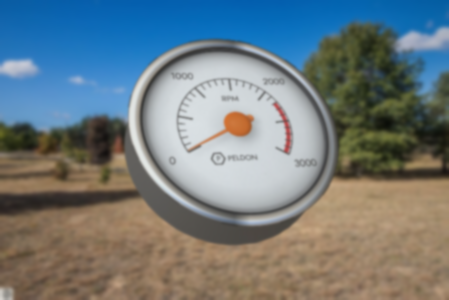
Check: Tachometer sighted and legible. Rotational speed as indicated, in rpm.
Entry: 0 rpm
